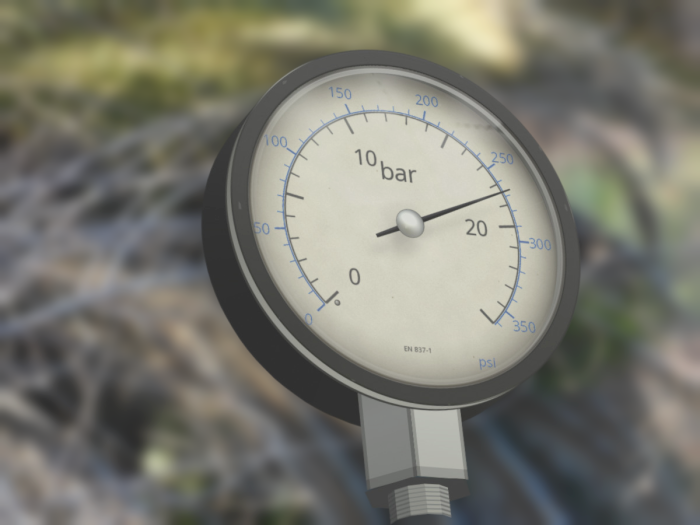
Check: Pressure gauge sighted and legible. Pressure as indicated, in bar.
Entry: 18.5 bar
